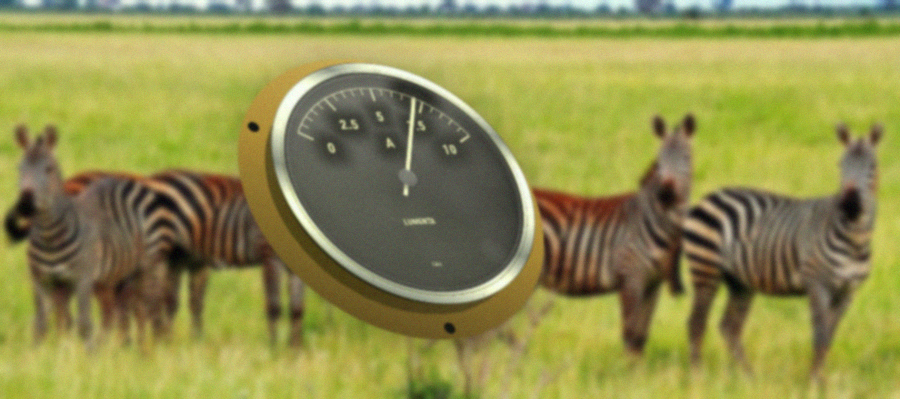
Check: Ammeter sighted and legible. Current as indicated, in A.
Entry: 7 A
